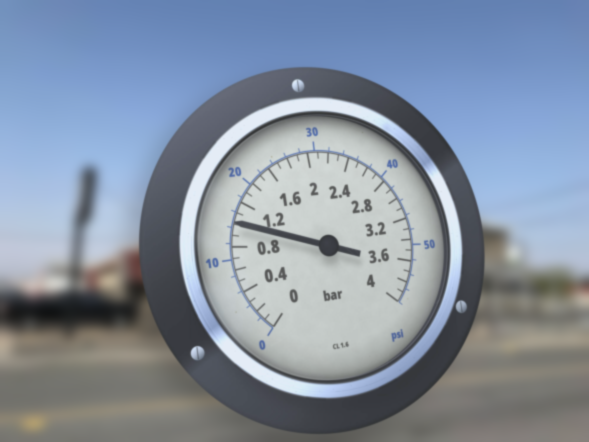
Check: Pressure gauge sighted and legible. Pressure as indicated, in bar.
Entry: 1 bar
